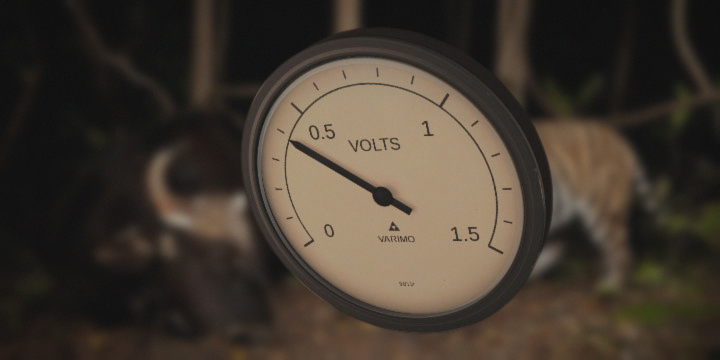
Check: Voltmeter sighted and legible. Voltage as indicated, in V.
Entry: 0.4 V
